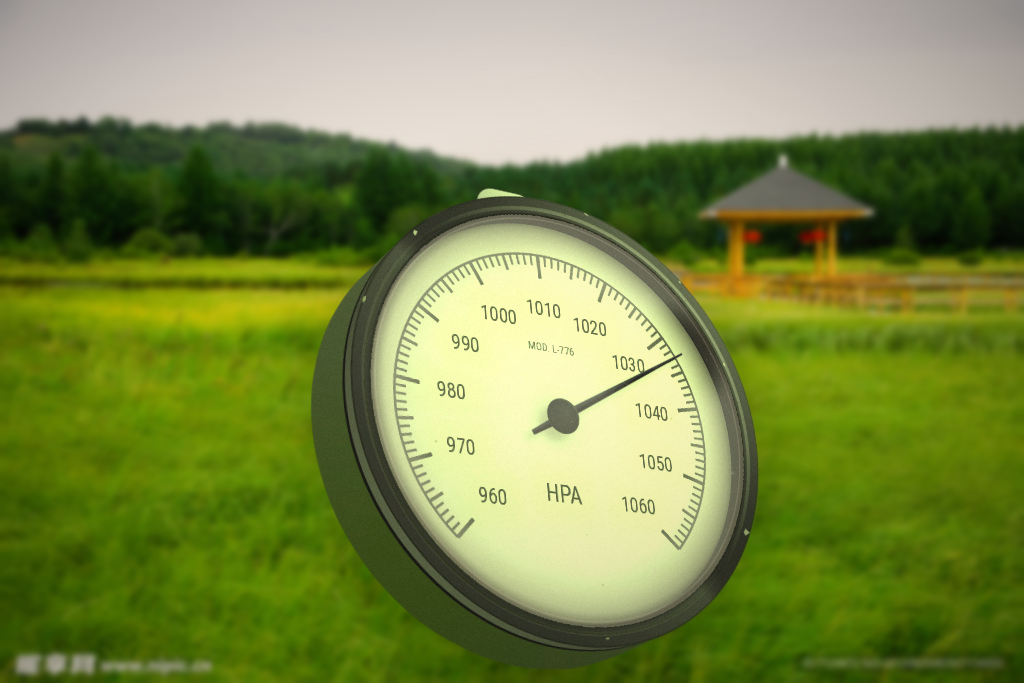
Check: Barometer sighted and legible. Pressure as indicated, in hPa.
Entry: 1033 hPa
